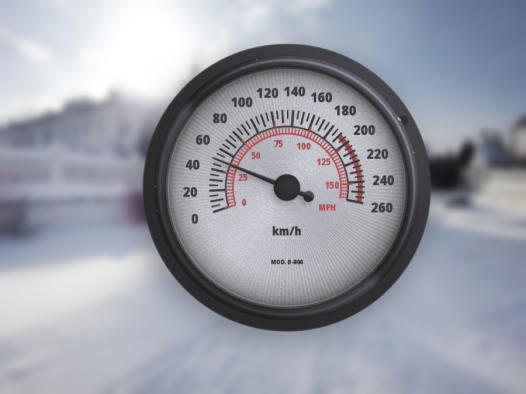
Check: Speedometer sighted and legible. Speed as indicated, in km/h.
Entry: 50 km/h
